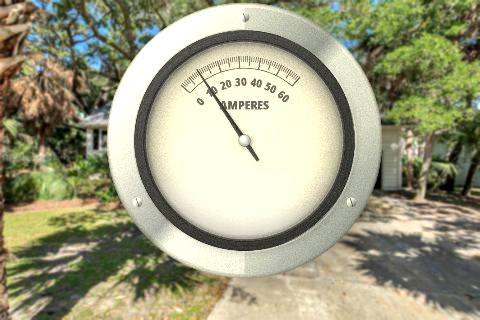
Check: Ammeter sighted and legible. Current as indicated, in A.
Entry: 10 A
